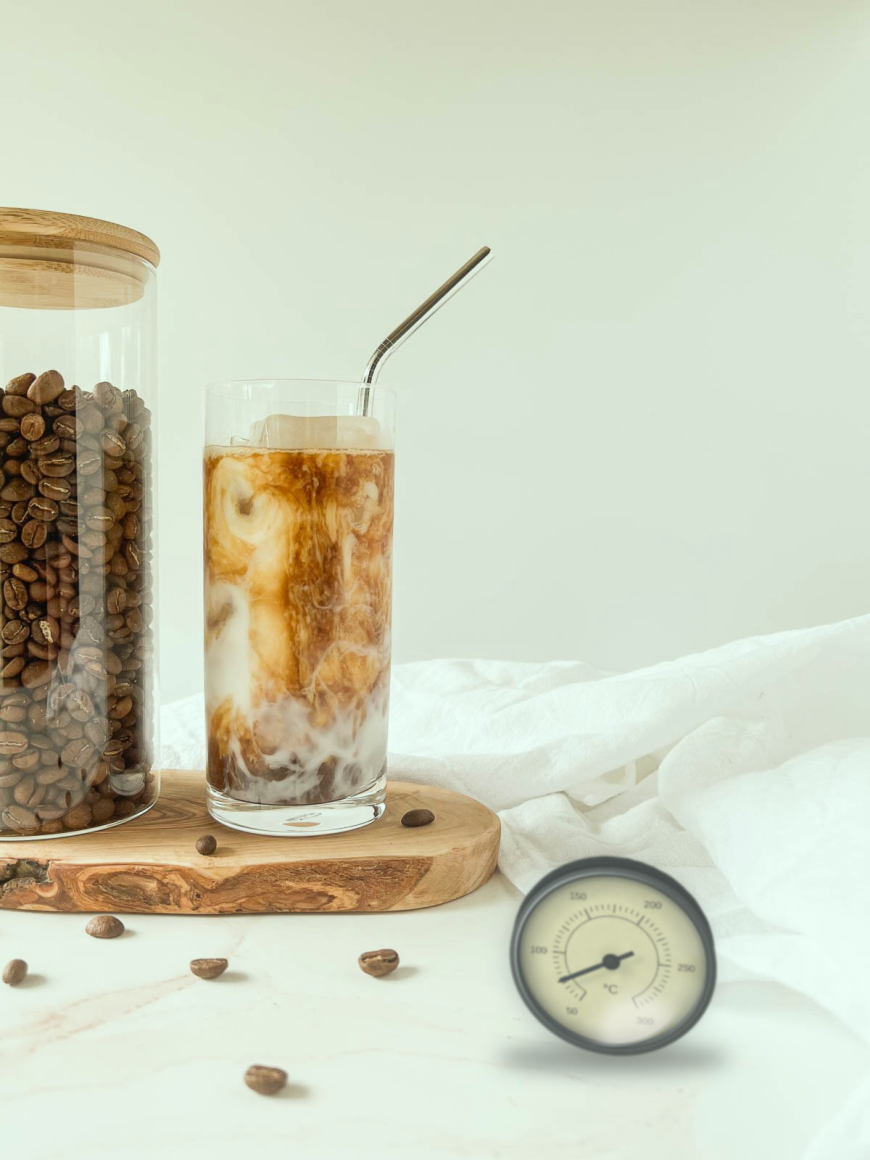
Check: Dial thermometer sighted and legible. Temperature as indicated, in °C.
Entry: 75 °C
